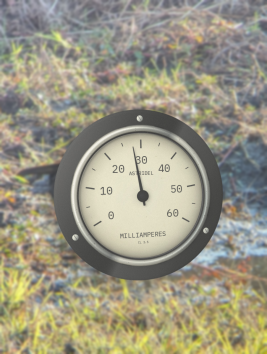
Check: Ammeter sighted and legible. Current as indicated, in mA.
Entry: 27.5 mA
